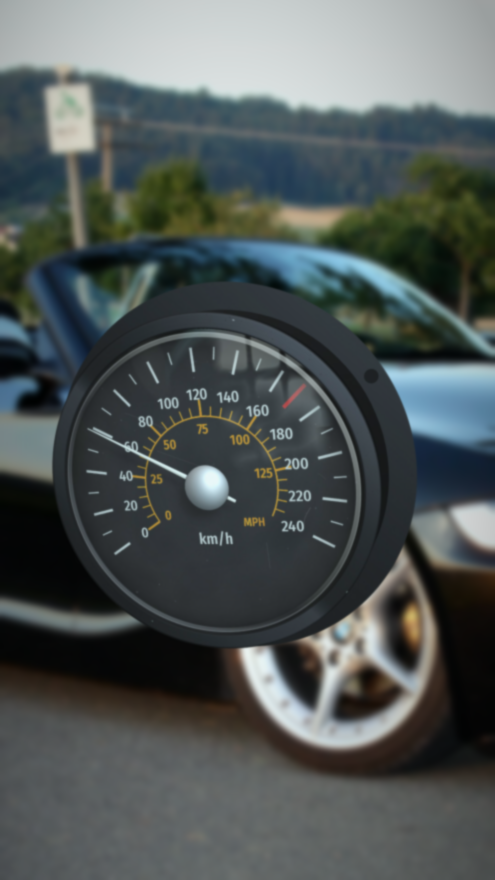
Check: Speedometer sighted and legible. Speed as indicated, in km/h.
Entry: 60 km/h
